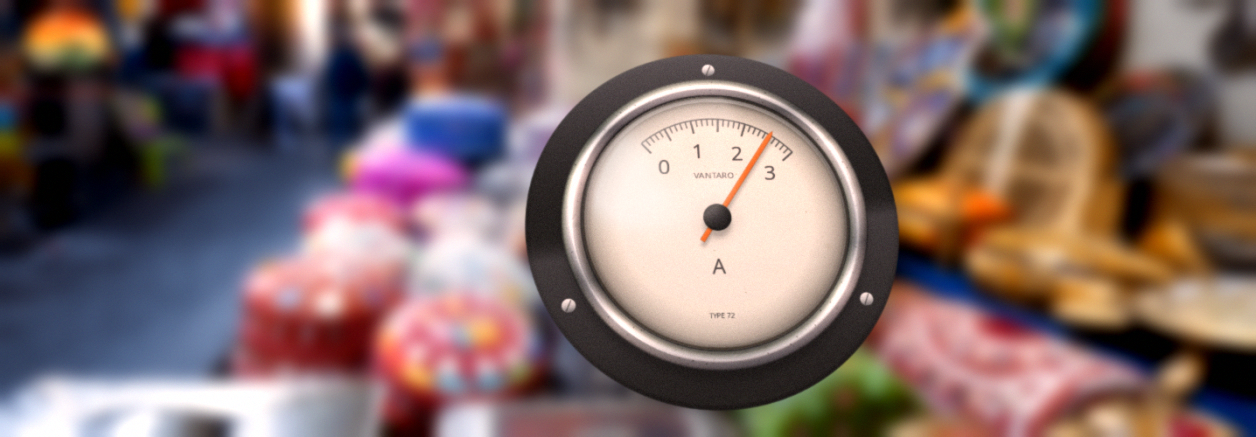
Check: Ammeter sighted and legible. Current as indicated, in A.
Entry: 2.5 A
